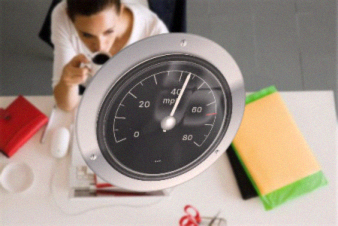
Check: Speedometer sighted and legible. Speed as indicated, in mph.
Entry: 42.5 mph
